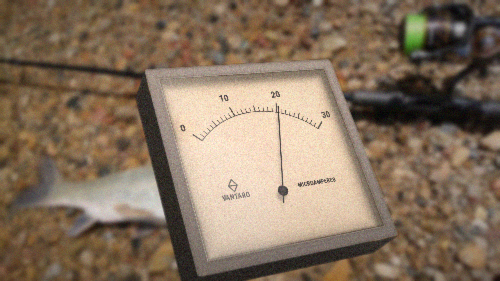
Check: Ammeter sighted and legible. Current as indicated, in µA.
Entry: 20 µA
